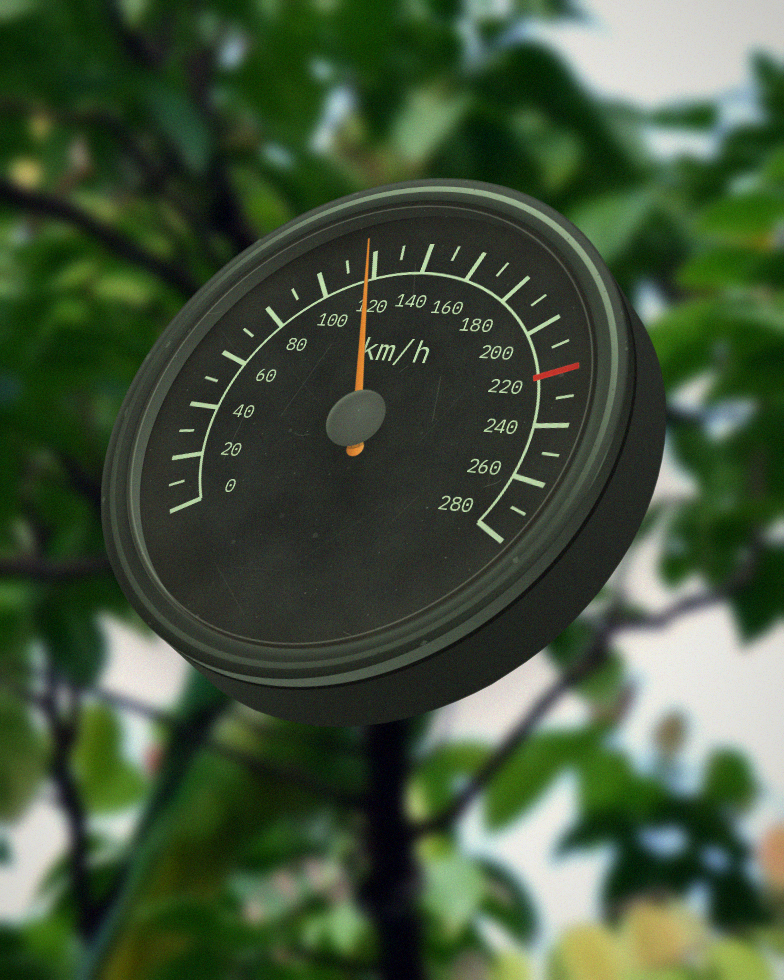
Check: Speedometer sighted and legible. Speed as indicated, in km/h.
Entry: 120 km/h
